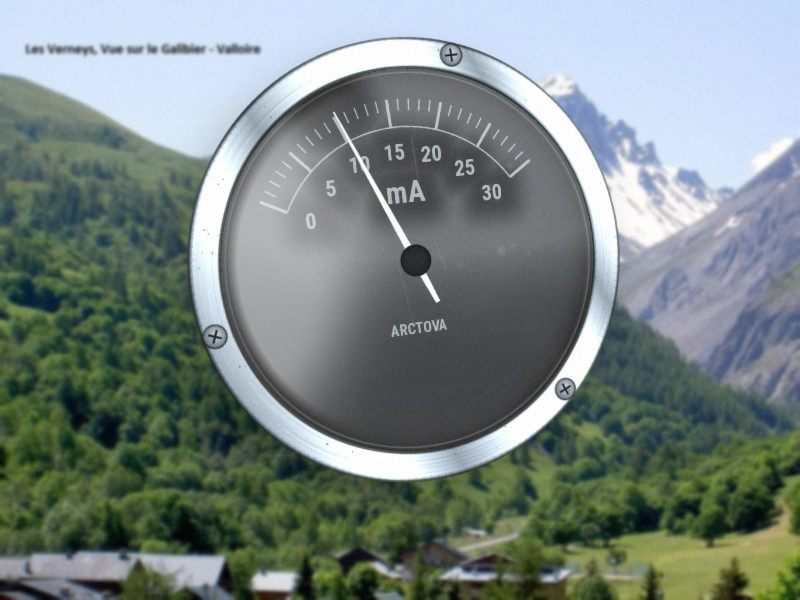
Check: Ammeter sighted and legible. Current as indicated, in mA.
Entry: 10 mA
